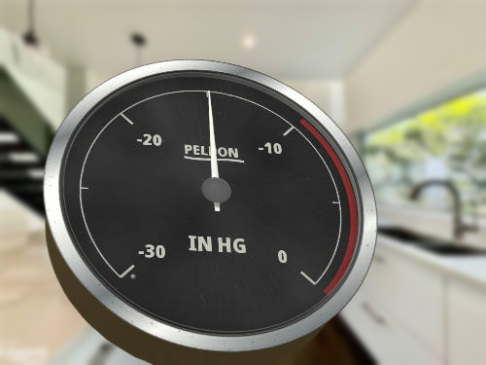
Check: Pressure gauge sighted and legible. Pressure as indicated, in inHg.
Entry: -15 inHg
